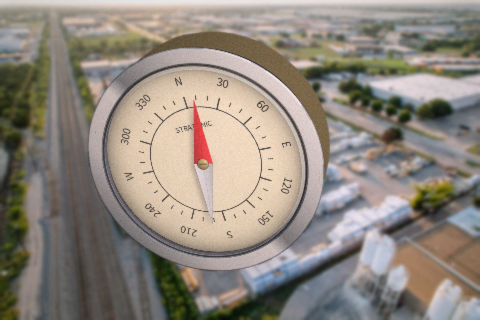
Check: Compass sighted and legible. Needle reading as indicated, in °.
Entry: 10 °
